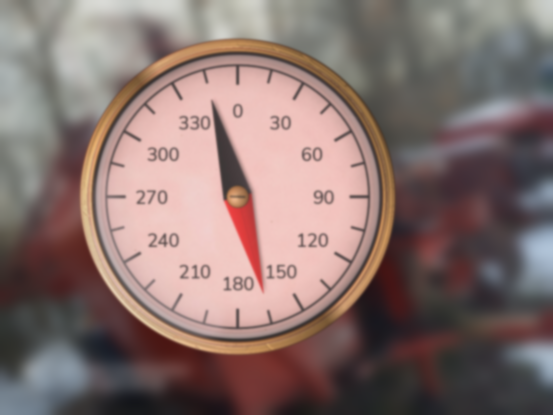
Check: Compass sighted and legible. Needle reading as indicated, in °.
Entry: 165 °
